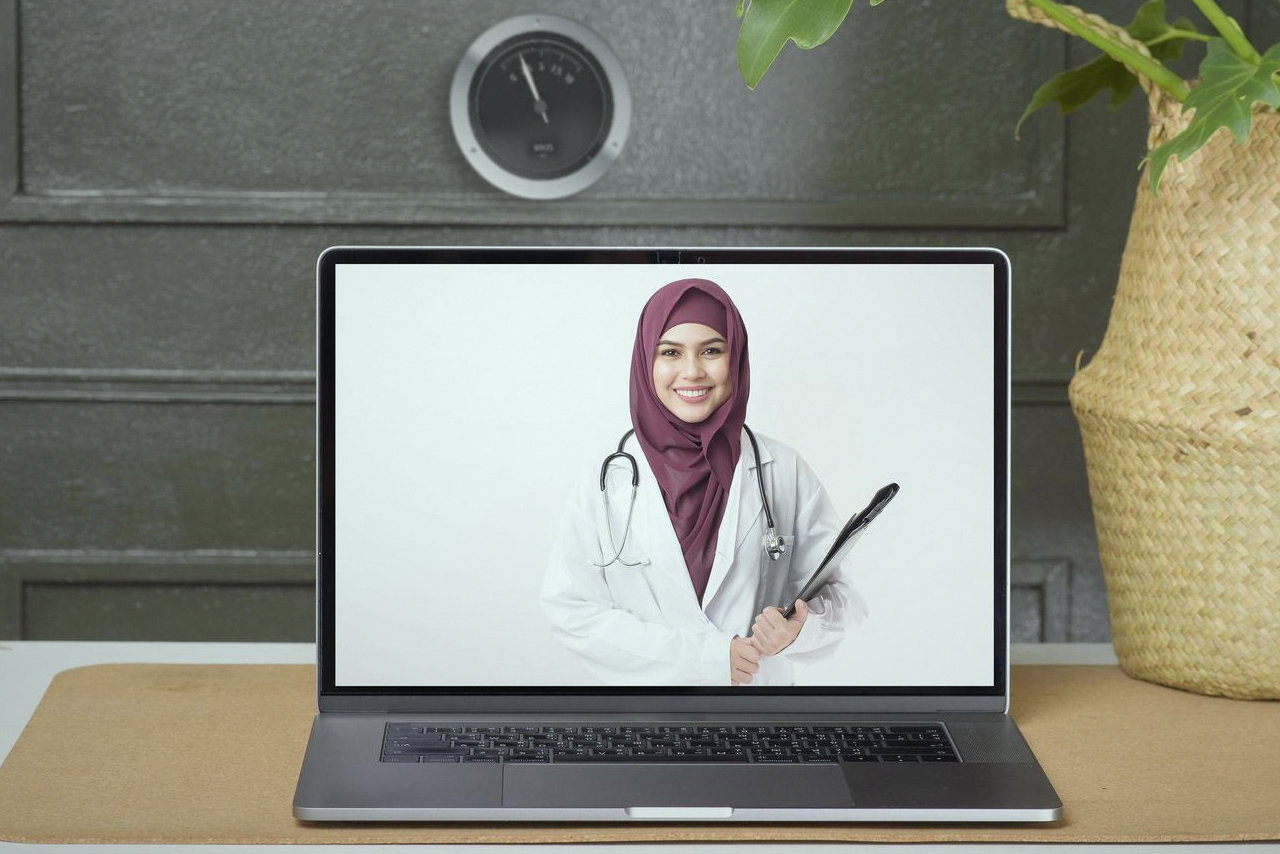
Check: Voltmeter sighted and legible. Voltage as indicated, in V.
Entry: 2.5 V
